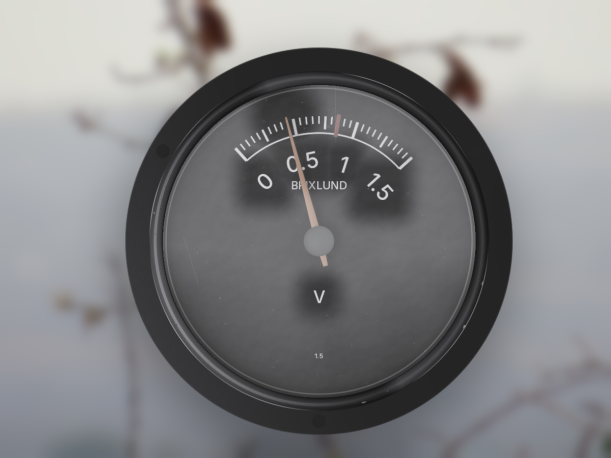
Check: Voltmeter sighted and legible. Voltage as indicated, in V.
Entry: 0.45 V
